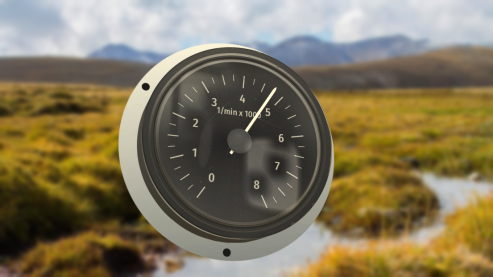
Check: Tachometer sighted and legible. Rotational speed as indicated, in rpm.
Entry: 4750 rpm
